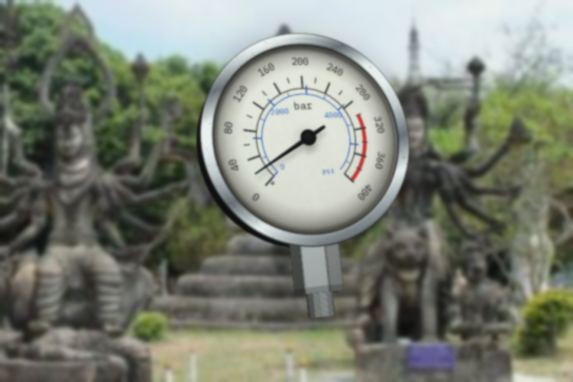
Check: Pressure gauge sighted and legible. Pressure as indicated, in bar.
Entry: 20 bar
